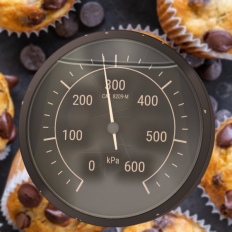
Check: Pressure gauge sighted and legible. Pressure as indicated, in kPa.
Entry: 280 kPa
